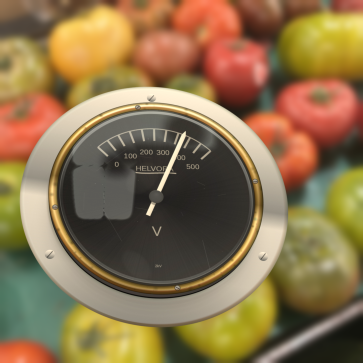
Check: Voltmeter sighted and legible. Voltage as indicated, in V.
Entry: 375 V
